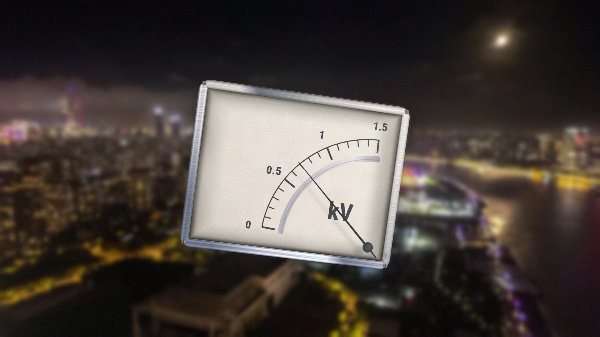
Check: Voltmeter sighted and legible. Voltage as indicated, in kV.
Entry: 0.7 kV
